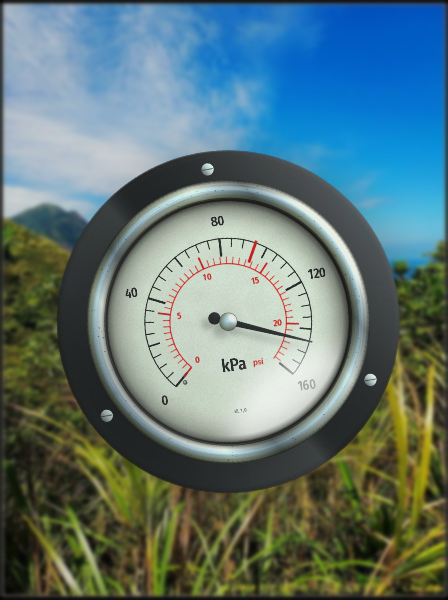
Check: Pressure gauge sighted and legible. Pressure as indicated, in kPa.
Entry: 145 kPa
